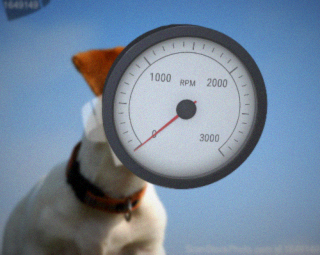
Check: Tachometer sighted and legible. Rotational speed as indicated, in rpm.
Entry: 0 rpm
